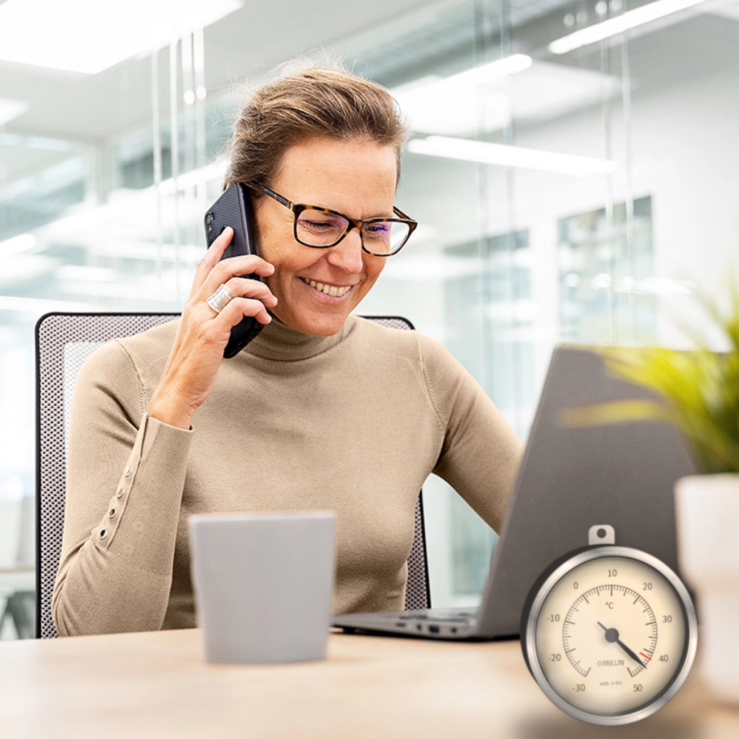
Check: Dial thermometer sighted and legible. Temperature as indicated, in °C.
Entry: 45 °C
